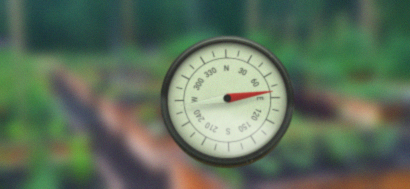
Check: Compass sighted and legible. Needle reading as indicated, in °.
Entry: 82.5 °
